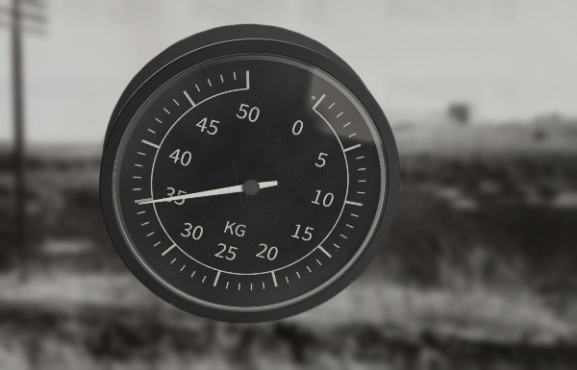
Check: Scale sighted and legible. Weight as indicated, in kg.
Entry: 35 kg
